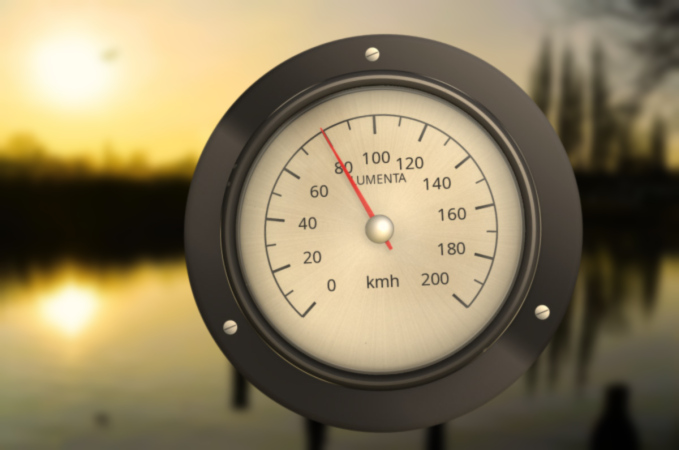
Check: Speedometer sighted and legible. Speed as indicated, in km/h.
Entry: 80 km/h
